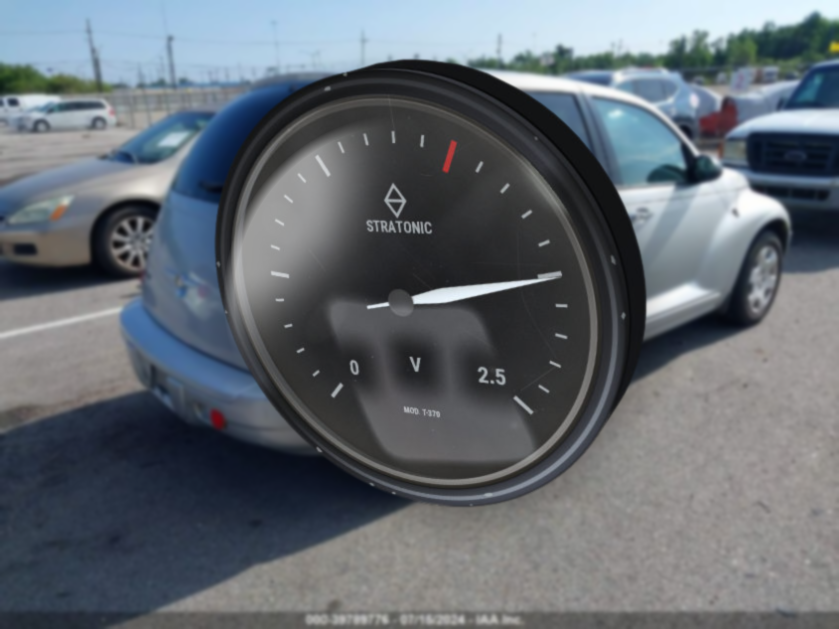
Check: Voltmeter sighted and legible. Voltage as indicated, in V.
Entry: 2 V
